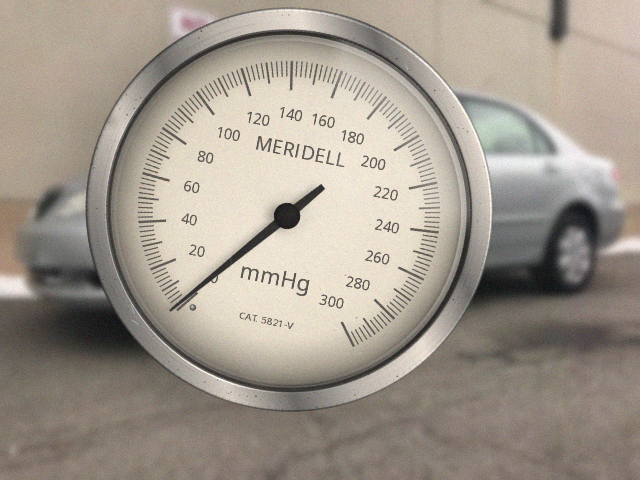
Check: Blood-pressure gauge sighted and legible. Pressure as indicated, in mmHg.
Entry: 2 mmHg
